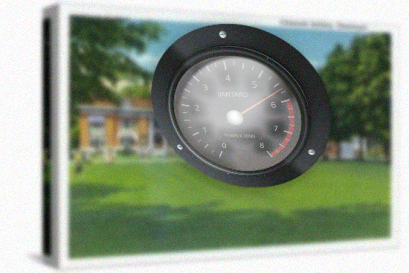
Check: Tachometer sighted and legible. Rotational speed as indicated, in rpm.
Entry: 5625 rpm
